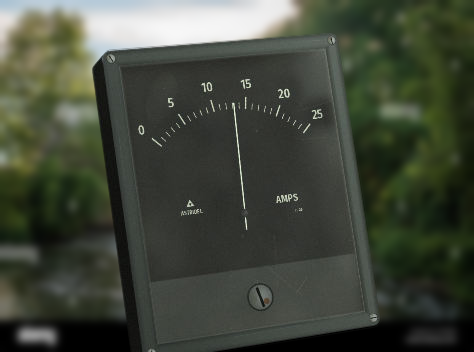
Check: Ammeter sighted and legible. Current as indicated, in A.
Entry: 13 A
